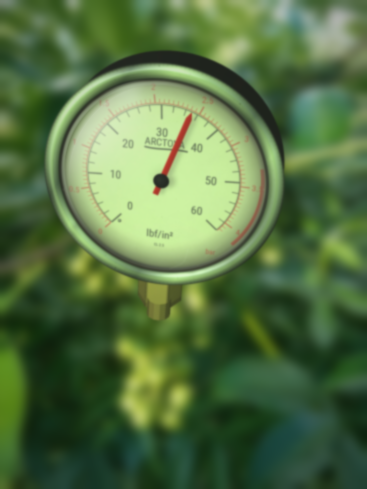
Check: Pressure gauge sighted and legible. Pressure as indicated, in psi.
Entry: 35 psi
